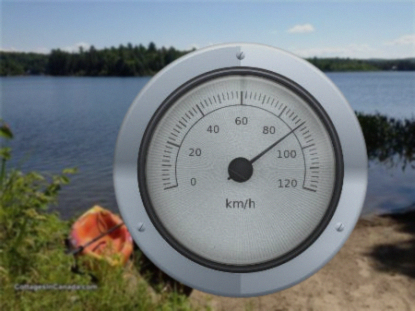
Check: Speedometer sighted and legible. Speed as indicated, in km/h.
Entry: 90 km/h
